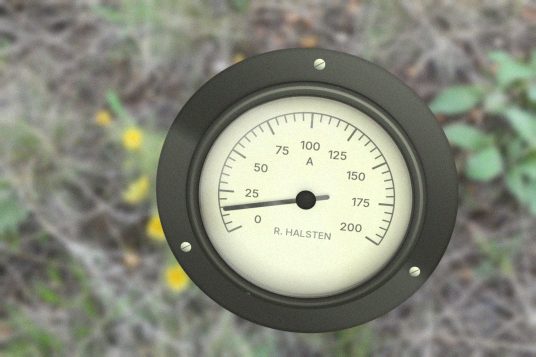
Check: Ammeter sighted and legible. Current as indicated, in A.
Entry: 15 A
